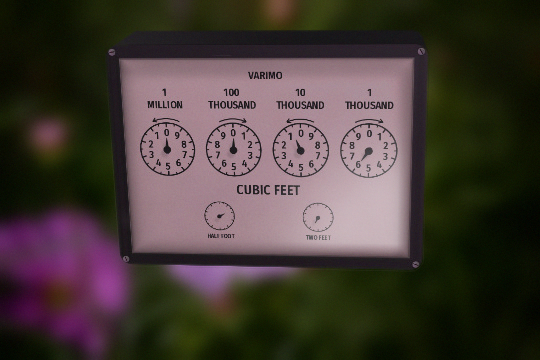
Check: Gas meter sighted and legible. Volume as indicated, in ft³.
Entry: 600 ft³
